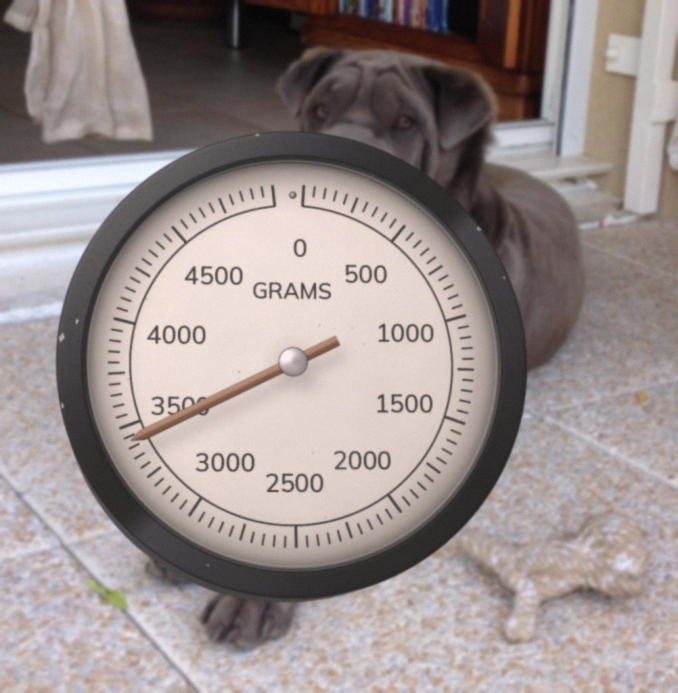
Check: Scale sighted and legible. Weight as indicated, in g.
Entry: 3425 g
